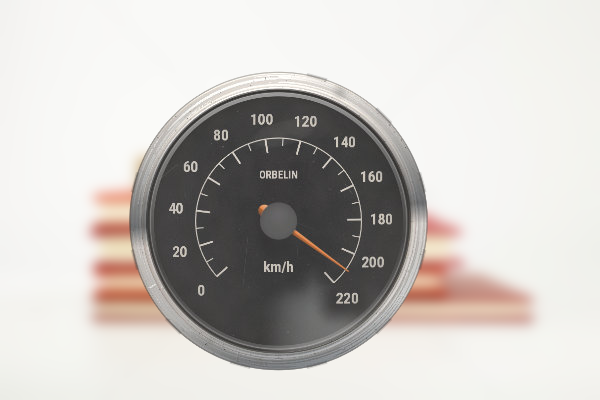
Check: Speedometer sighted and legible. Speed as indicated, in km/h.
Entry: 210 km/h
